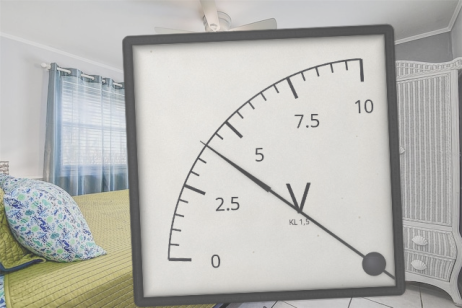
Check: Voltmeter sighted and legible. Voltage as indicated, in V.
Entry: 4 V
